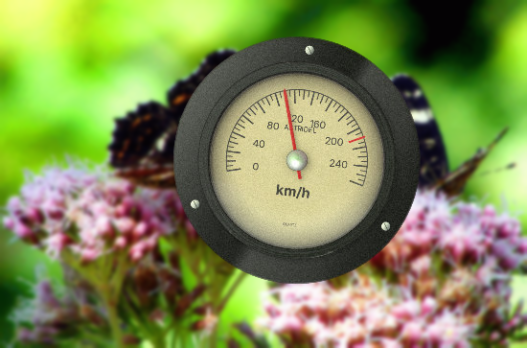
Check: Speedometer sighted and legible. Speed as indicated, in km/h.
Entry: 110 km/h
